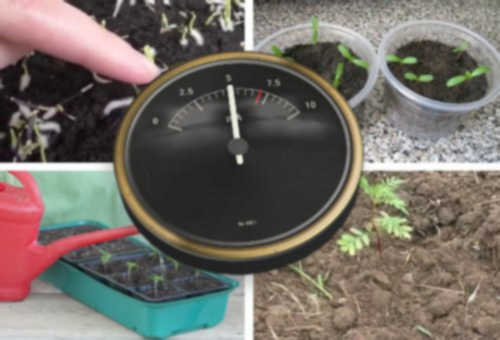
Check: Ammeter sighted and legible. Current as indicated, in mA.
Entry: 5 mA
